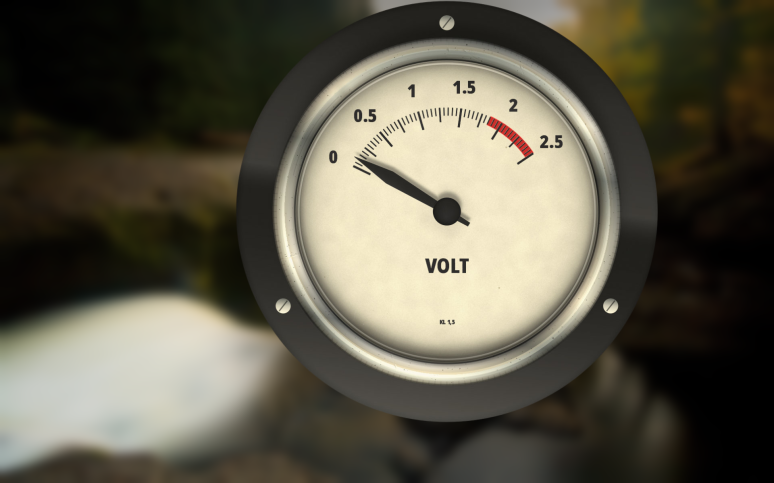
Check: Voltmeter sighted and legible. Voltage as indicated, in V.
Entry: 0.1 V
